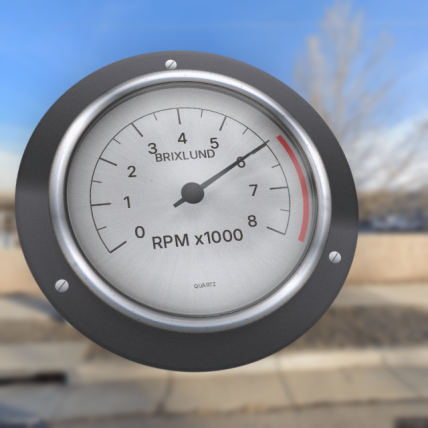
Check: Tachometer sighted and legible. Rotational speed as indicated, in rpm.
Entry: 6000 rpm
